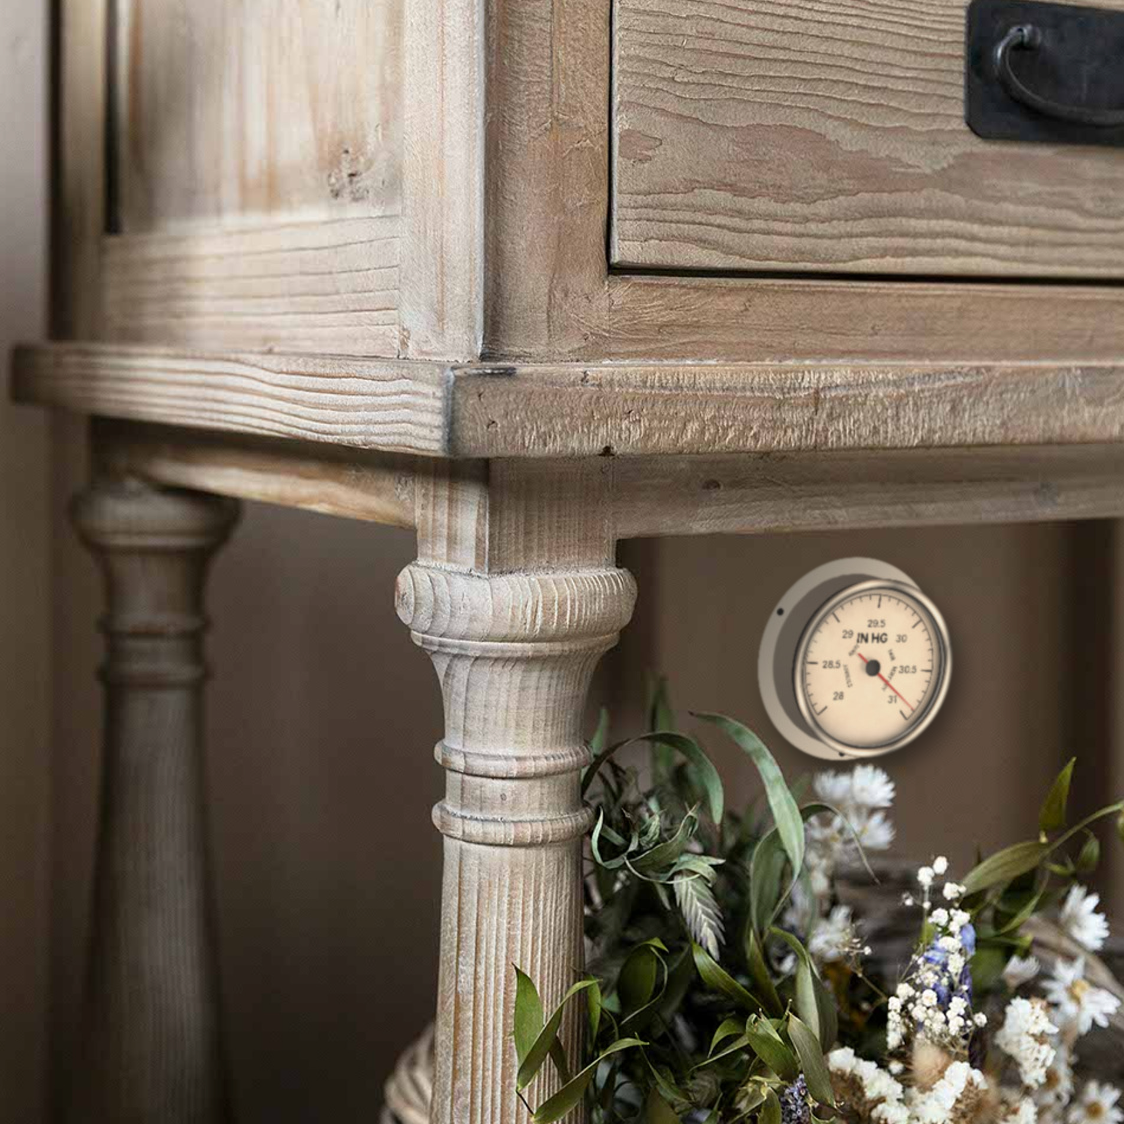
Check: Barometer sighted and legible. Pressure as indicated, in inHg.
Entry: 30.9 inHg
